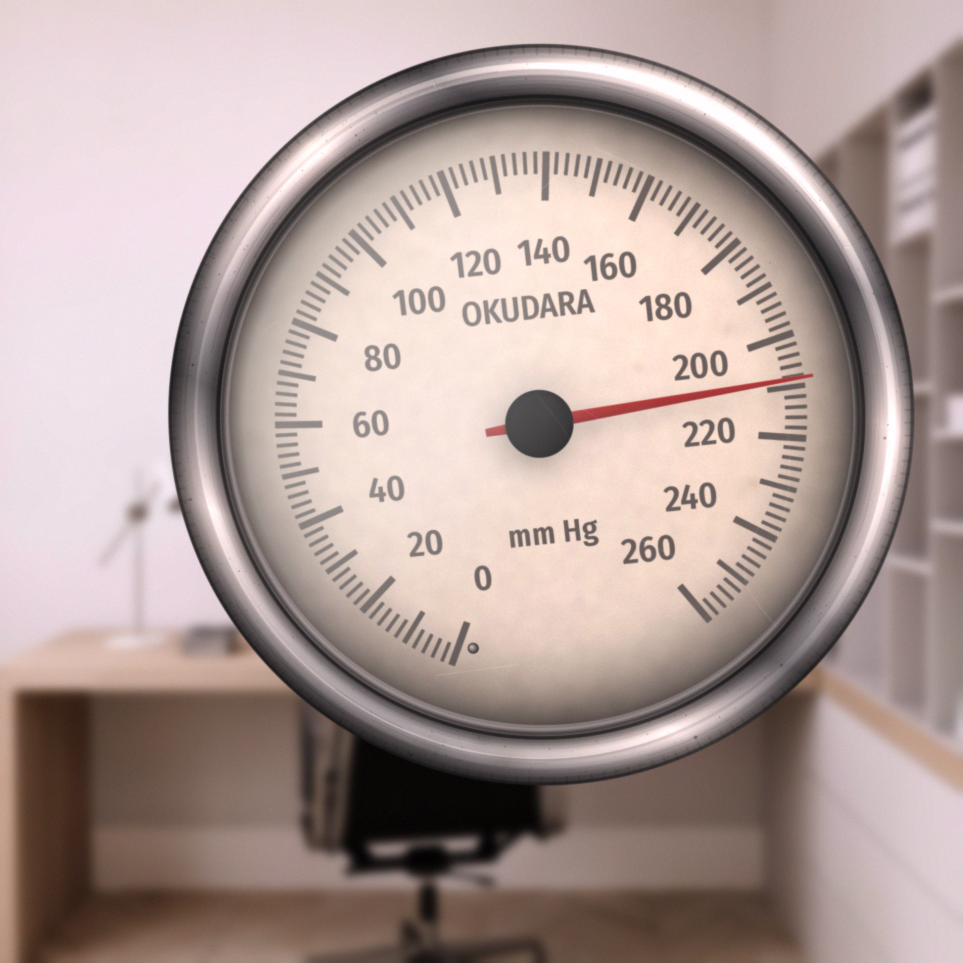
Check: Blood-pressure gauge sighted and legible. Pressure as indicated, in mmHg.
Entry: 208 mmHg
